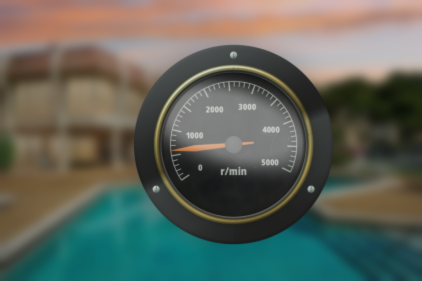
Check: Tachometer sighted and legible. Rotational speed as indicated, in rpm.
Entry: 600 rpm
